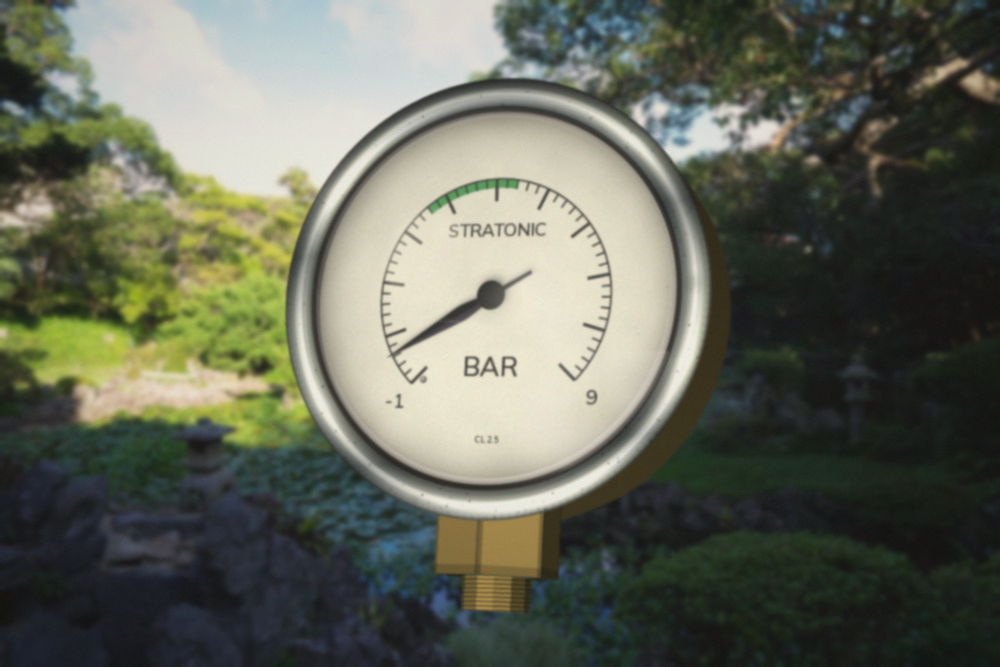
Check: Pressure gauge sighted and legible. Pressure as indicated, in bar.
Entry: -0.4 bar
